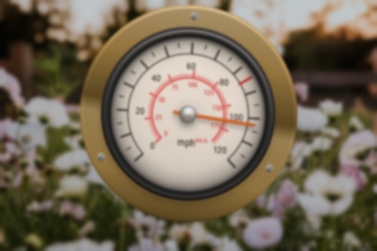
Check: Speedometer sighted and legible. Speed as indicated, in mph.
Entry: 102.5 mph
